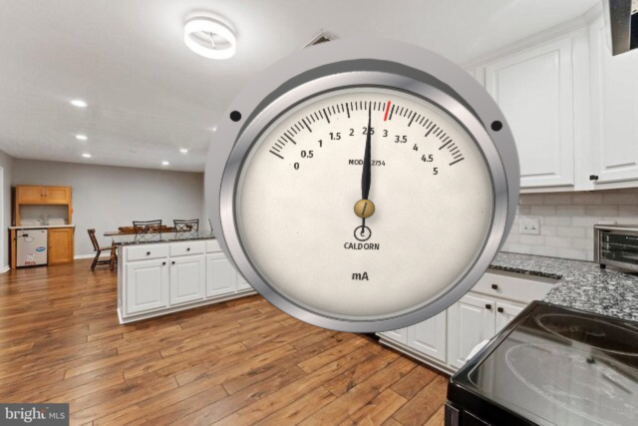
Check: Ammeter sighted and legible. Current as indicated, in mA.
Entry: 2.5 mA
